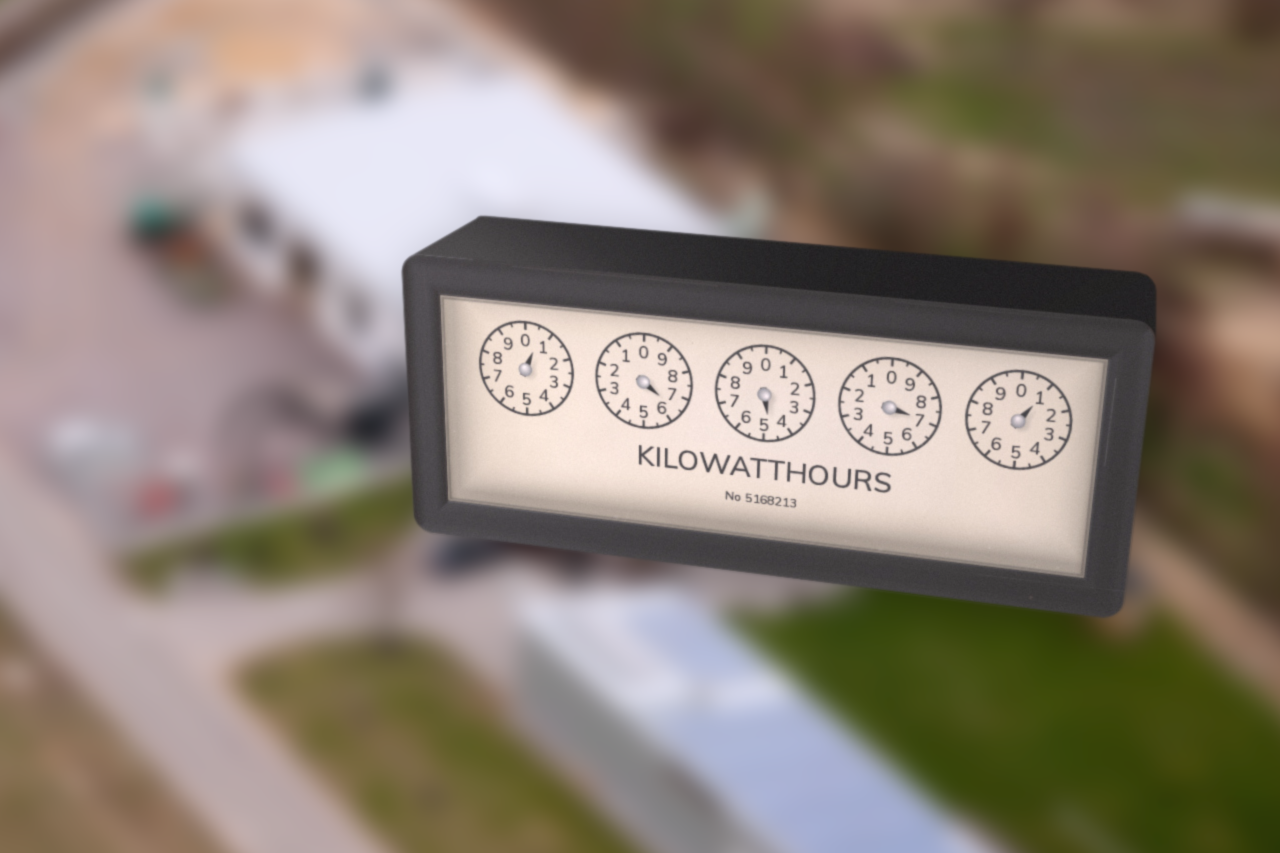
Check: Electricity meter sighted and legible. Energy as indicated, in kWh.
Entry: 6471 kWh
